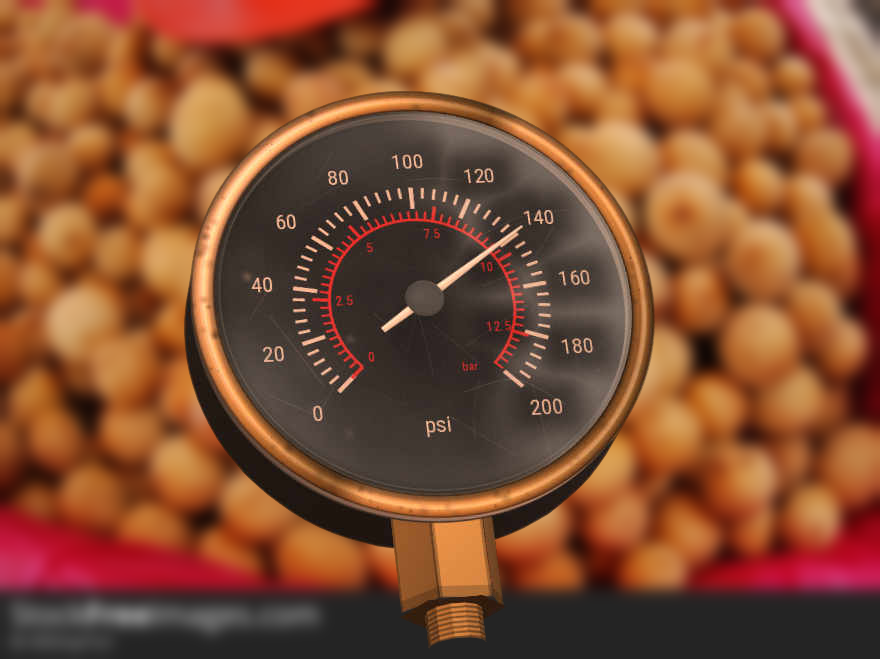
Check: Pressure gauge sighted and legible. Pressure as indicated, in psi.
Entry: 140 psi
